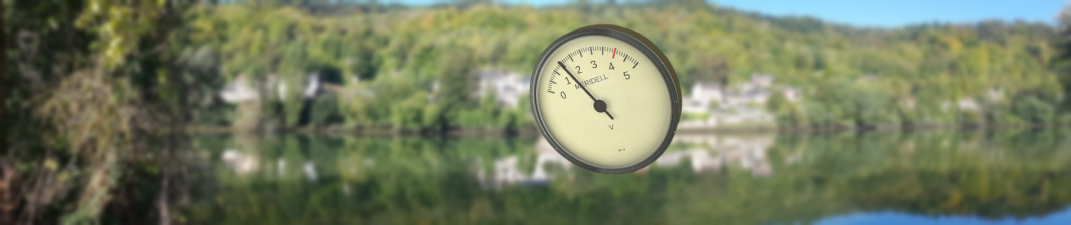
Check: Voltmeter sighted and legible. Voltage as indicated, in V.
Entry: 1.5 V
